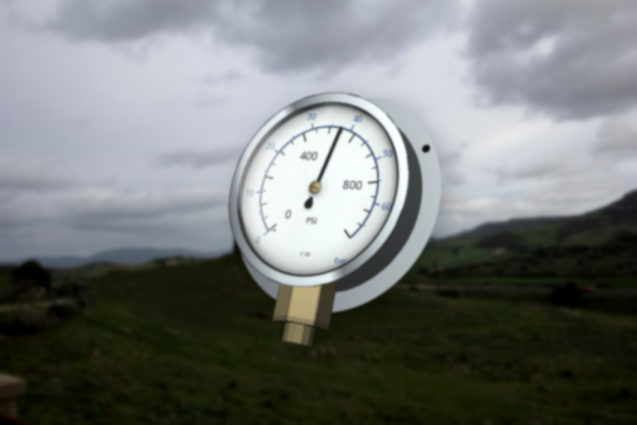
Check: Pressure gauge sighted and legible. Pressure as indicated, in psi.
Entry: 550 psi
